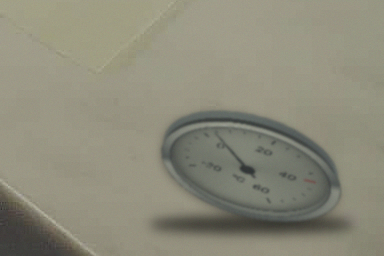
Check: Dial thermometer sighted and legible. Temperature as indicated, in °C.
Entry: 4 °C
